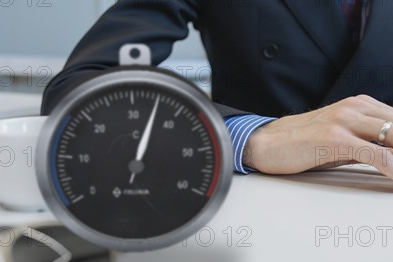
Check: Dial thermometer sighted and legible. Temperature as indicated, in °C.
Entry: 35 °C
